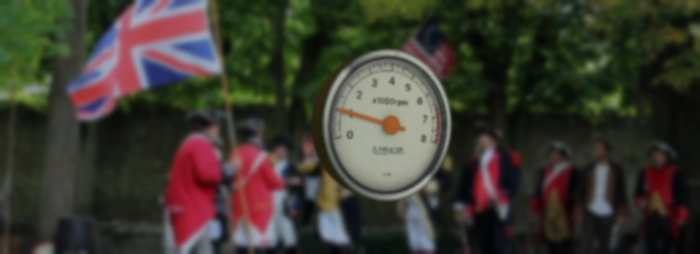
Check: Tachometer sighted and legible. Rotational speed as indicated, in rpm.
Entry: 1000 rpm
